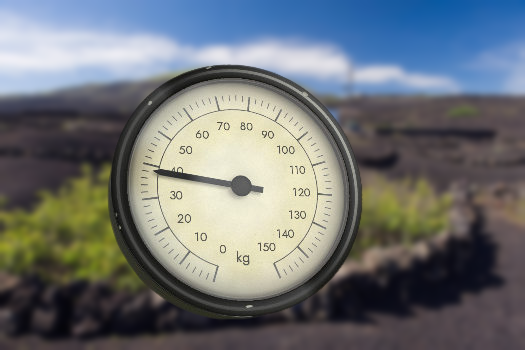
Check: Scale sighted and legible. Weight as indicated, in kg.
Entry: 38 kg
